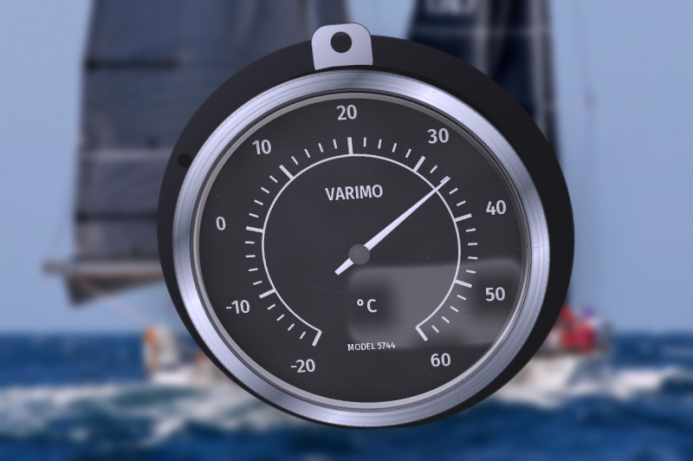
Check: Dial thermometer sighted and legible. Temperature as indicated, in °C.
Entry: 34 °C
